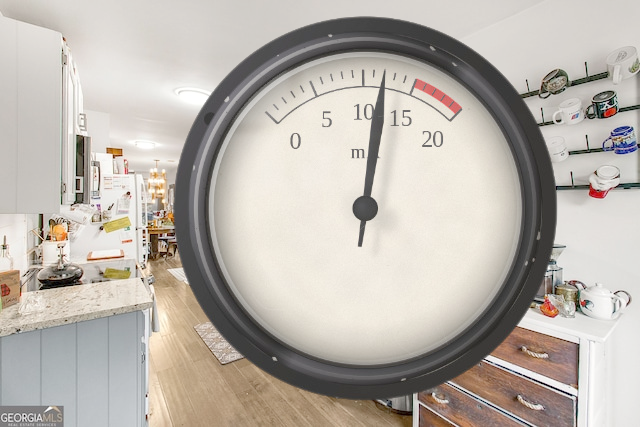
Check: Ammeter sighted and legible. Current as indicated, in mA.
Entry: 12 mA
